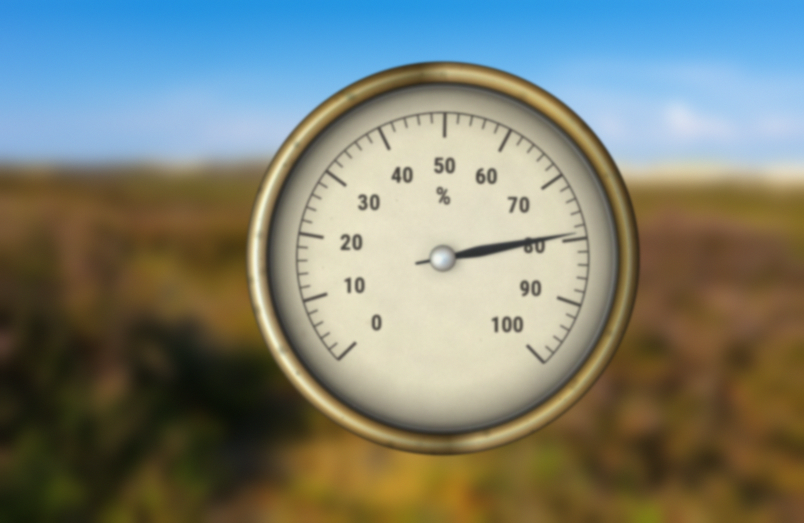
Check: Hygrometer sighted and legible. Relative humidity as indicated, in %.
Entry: 79 %
